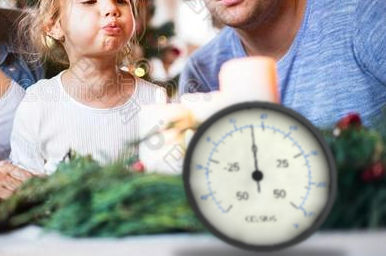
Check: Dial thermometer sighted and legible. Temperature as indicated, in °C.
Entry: 0 °C
